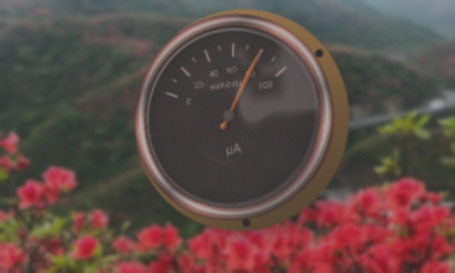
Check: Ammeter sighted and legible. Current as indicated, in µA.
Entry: 80 µA
